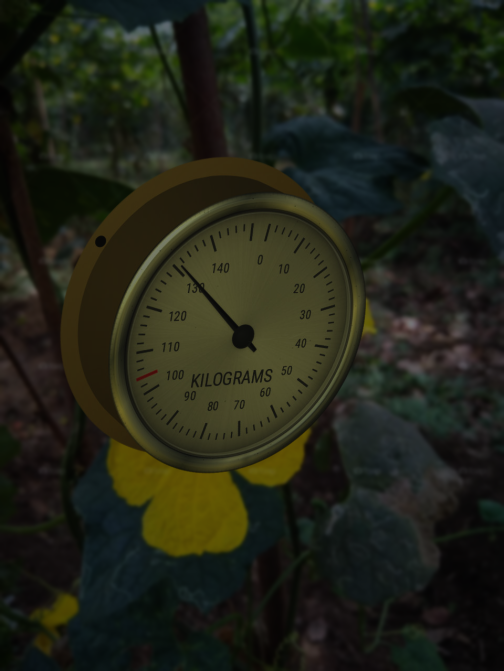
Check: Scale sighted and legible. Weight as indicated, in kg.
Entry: 131 kg
